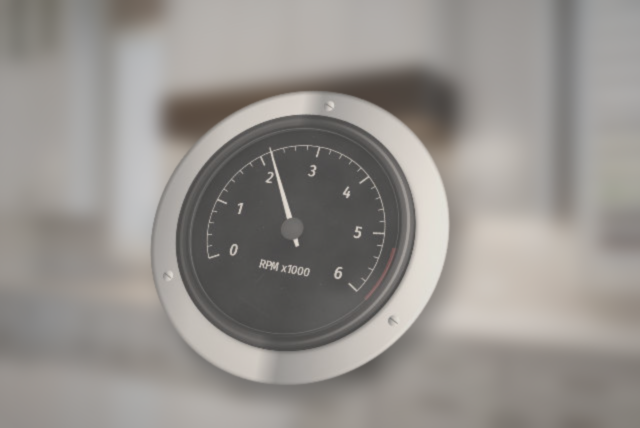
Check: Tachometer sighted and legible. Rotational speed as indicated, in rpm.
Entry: 2200 rpm
